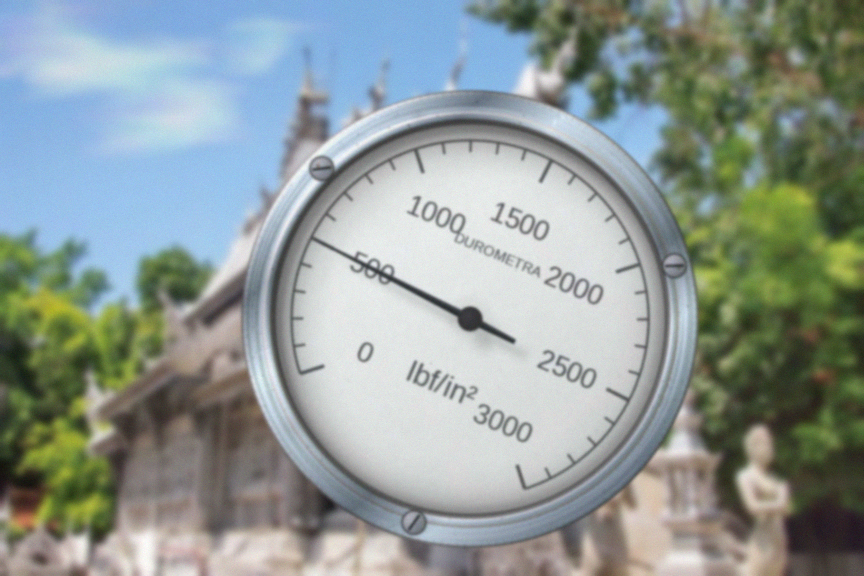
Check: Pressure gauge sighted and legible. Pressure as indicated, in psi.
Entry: 500 psi
